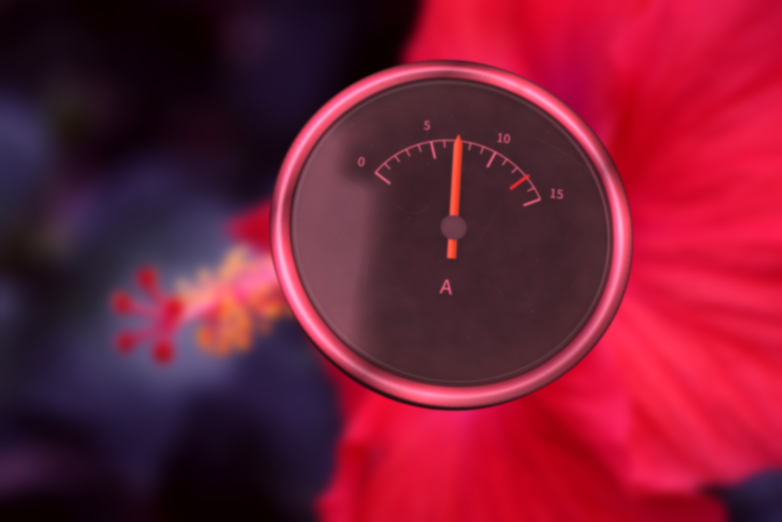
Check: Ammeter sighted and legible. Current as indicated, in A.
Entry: 7 A
